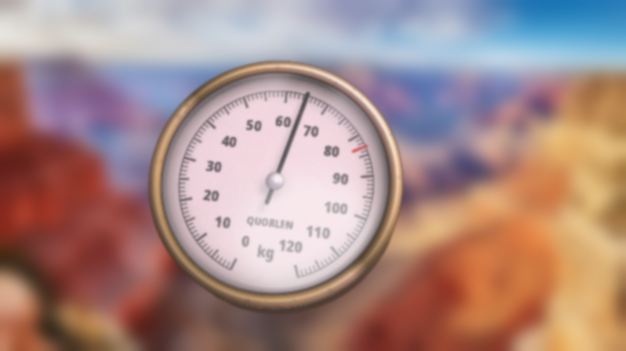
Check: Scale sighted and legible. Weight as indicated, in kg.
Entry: 65 kg
